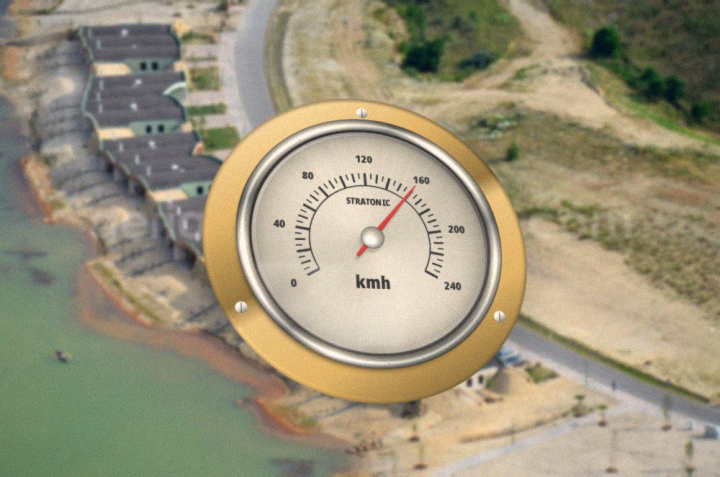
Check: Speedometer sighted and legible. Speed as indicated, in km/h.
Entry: 160 km/h
